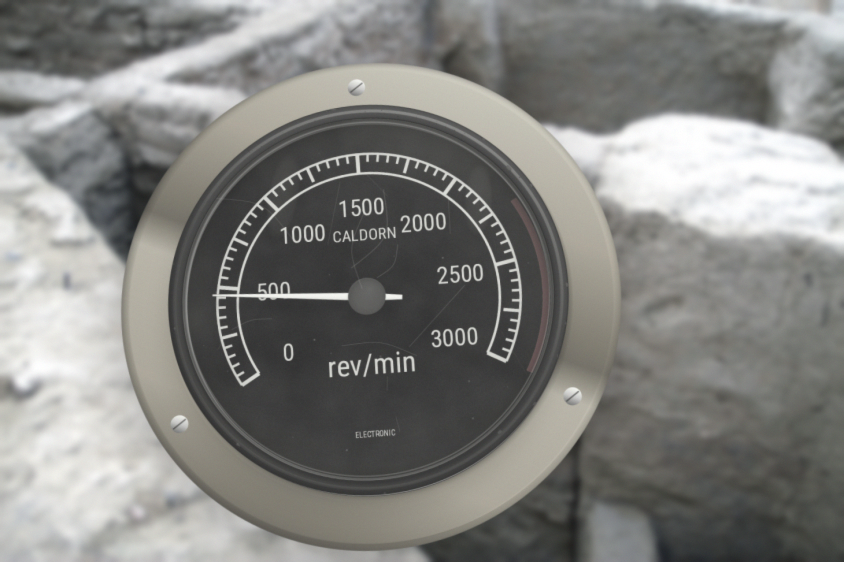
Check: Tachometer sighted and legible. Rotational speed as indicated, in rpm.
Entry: 450 rpm
